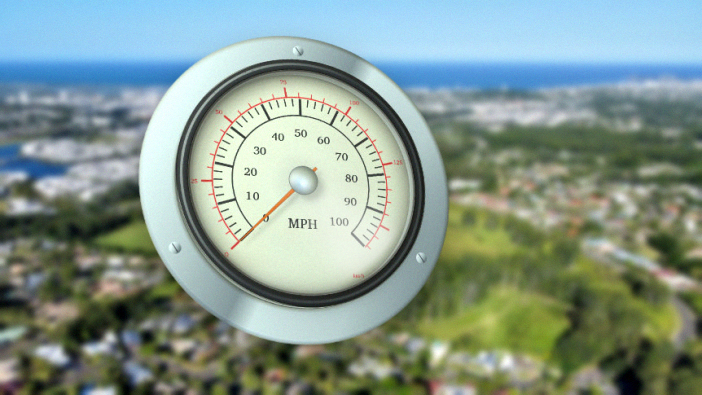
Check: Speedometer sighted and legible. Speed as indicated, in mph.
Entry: 0 mph
